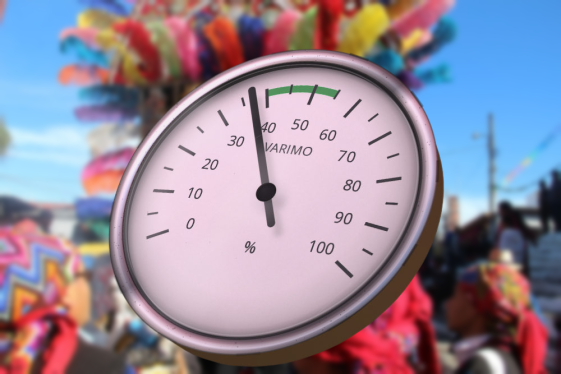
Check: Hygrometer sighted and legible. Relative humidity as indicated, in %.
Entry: 37.5 %
